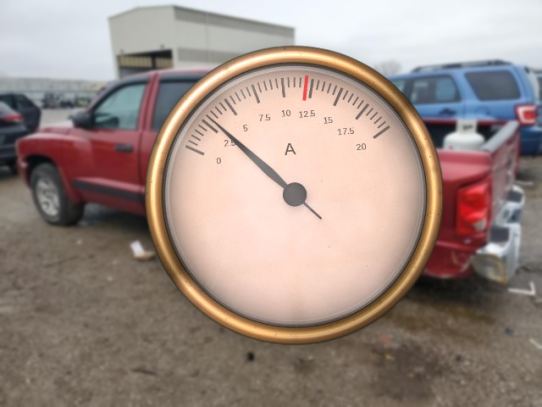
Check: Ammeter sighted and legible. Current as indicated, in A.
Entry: 3 A
